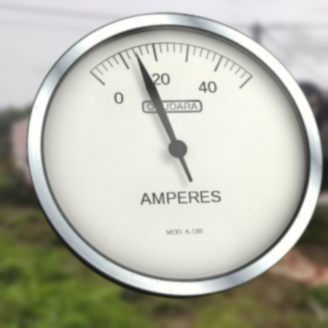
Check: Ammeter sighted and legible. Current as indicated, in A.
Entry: 14 A
